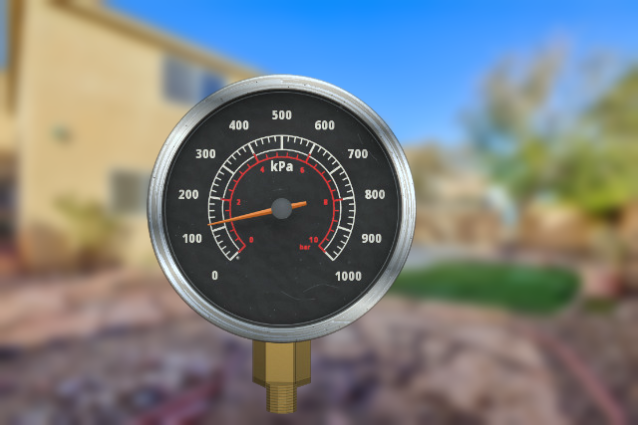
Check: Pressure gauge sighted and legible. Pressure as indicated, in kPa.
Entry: 120 kPa
